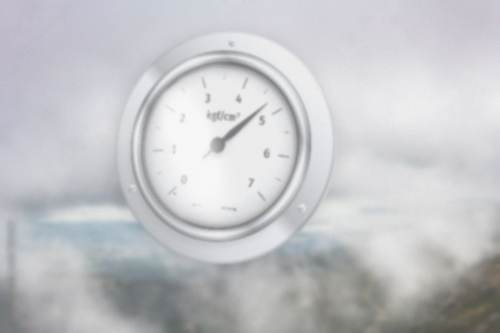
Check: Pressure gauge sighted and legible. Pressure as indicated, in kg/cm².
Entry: 4.75 kg/cm²
